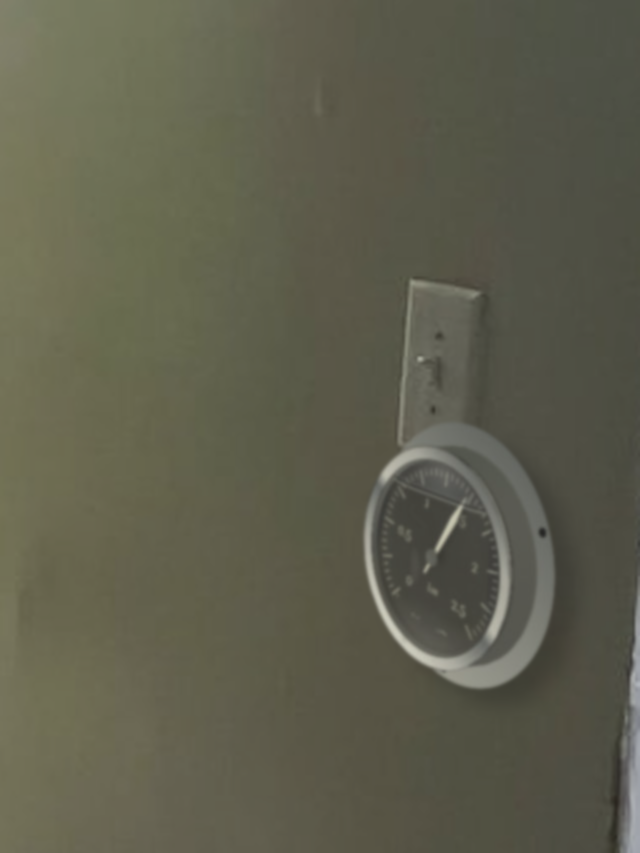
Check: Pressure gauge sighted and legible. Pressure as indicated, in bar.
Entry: 1.5 bar
